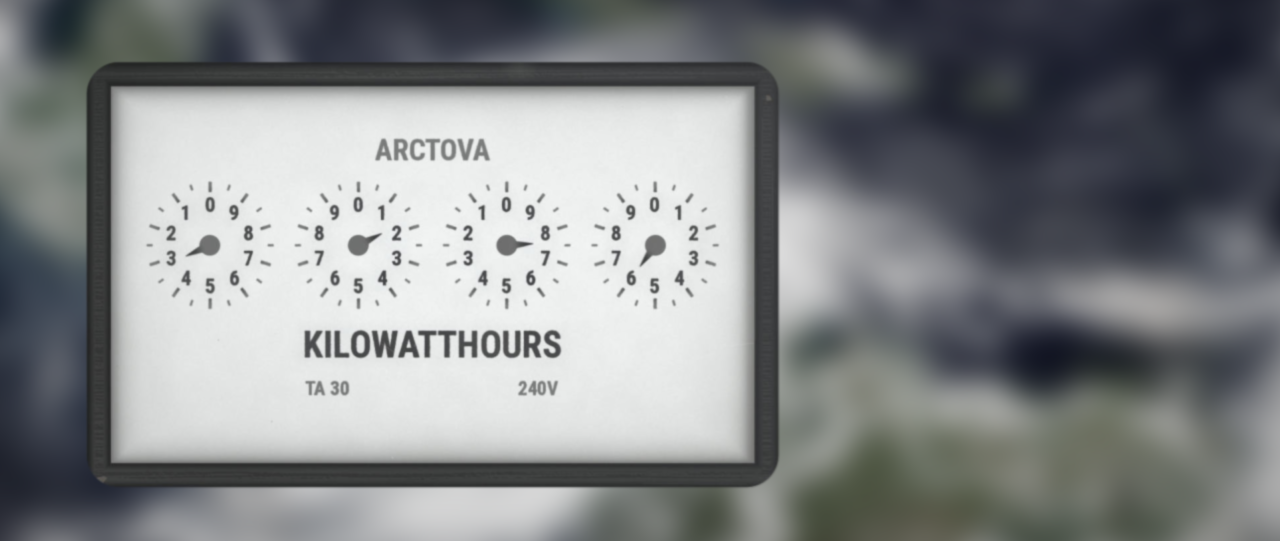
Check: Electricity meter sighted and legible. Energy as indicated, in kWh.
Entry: 3176 kWh
